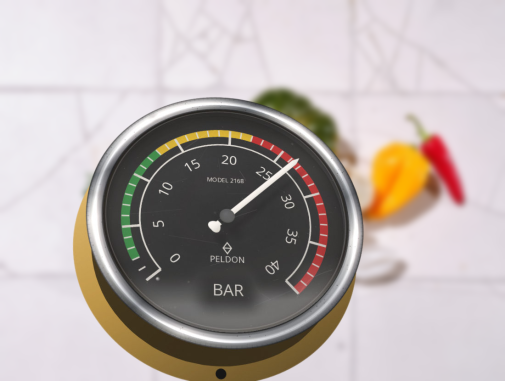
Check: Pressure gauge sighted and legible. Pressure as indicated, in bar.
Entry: 26.5 bar
